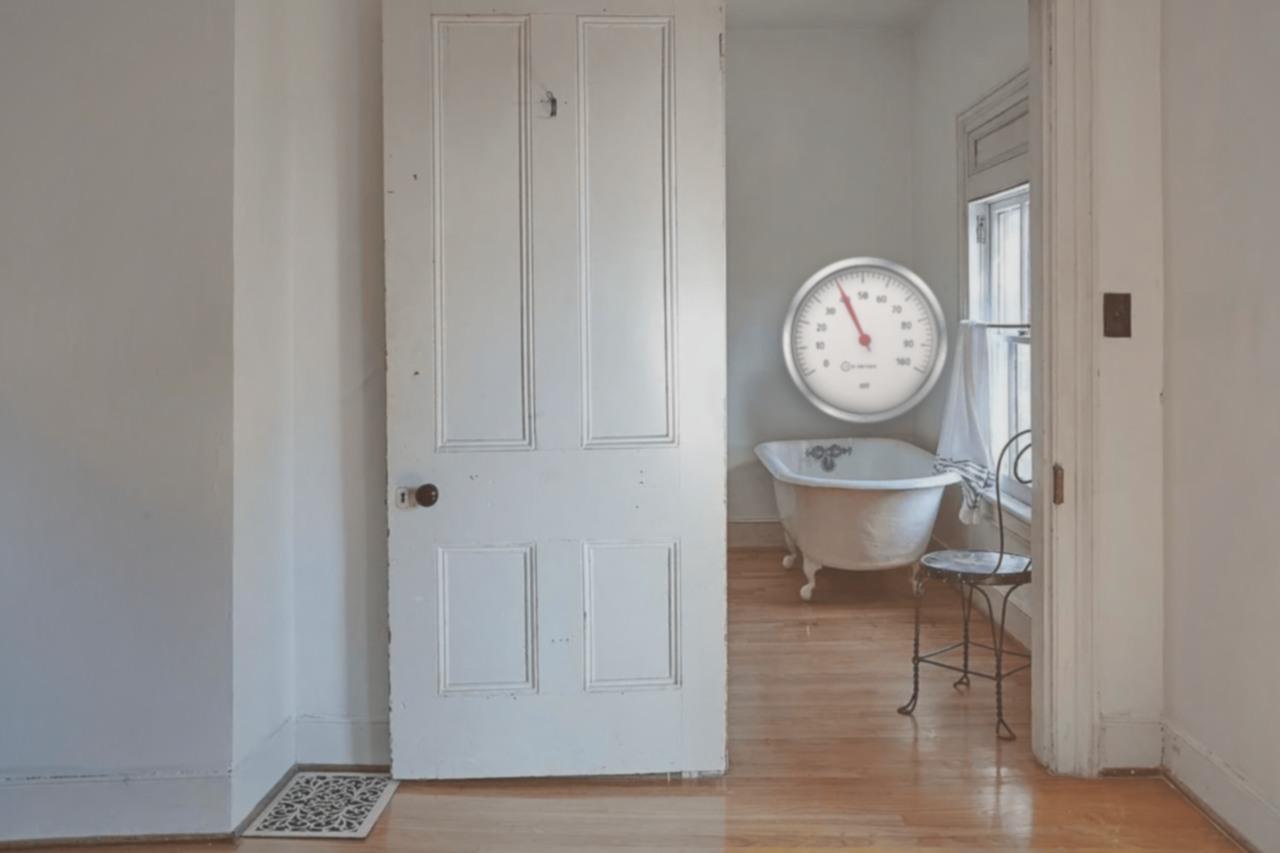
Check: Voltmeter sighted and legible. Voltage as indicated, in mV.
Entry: 40 mV
